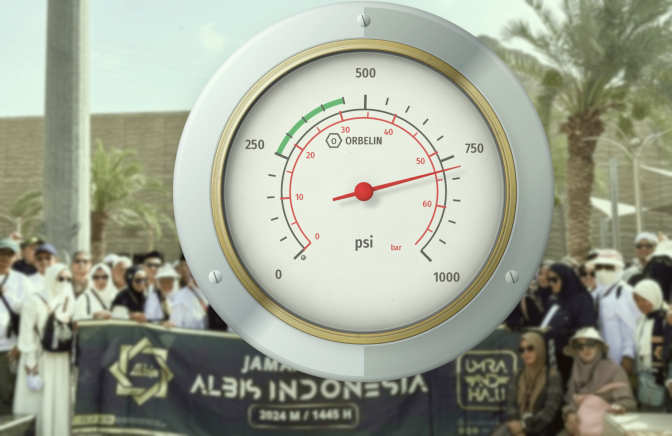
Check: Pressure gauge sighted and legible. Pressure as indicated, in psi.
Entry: 775 psi
